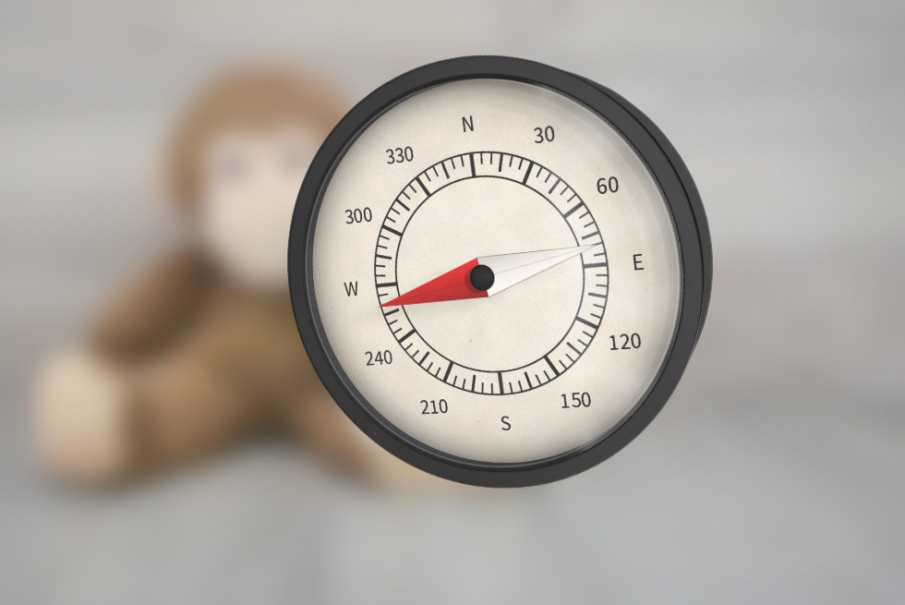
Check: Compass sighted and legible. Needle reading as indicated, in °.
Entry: 260 °
